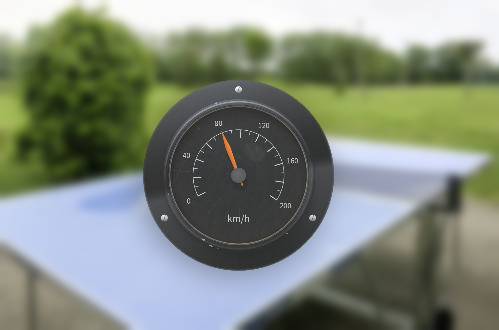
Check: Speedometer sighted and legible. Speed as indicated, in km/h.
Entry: 80 km/h
